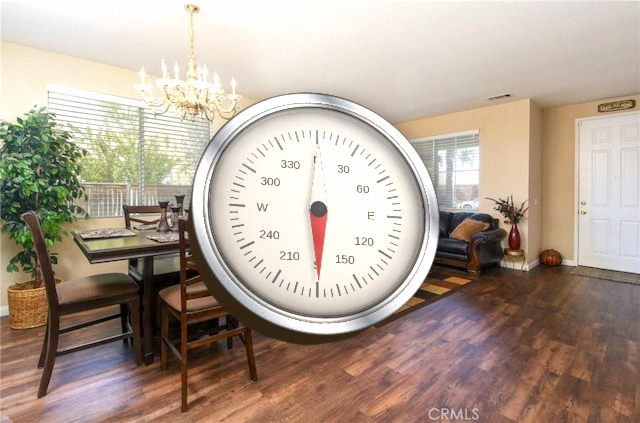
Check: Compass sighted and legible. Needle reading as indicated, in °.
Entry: 180 °
